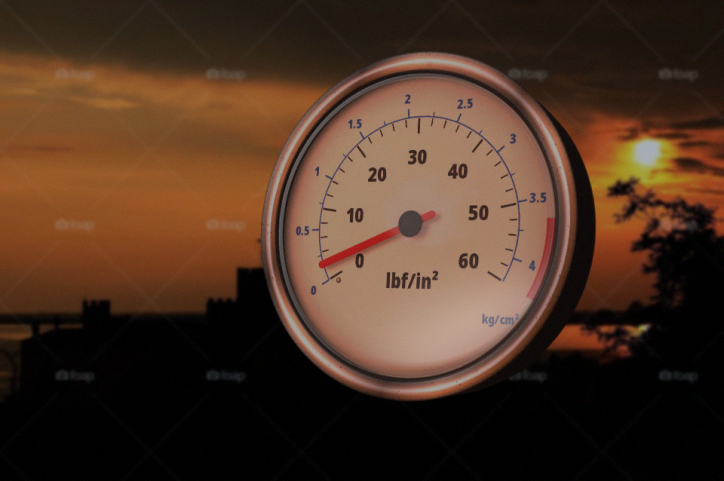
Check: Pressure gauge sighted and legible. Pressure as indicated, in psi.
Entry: 2 psi
